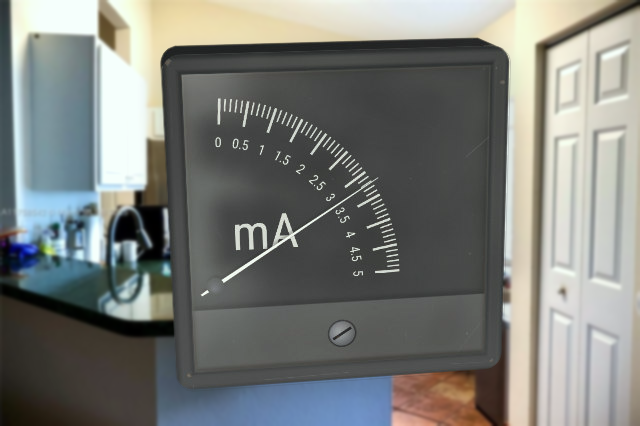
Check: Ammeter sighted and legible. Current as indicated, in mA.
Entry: 3.2 mA
